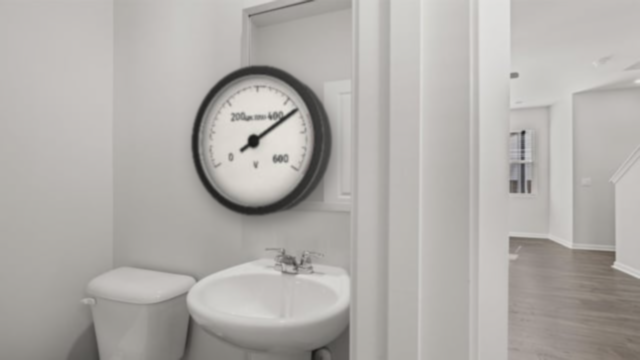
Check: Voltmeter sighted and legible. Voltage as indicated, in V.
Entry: 440 V
